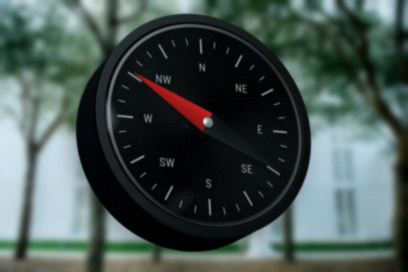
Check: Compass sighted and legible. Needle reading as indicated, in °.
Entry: 300 °
